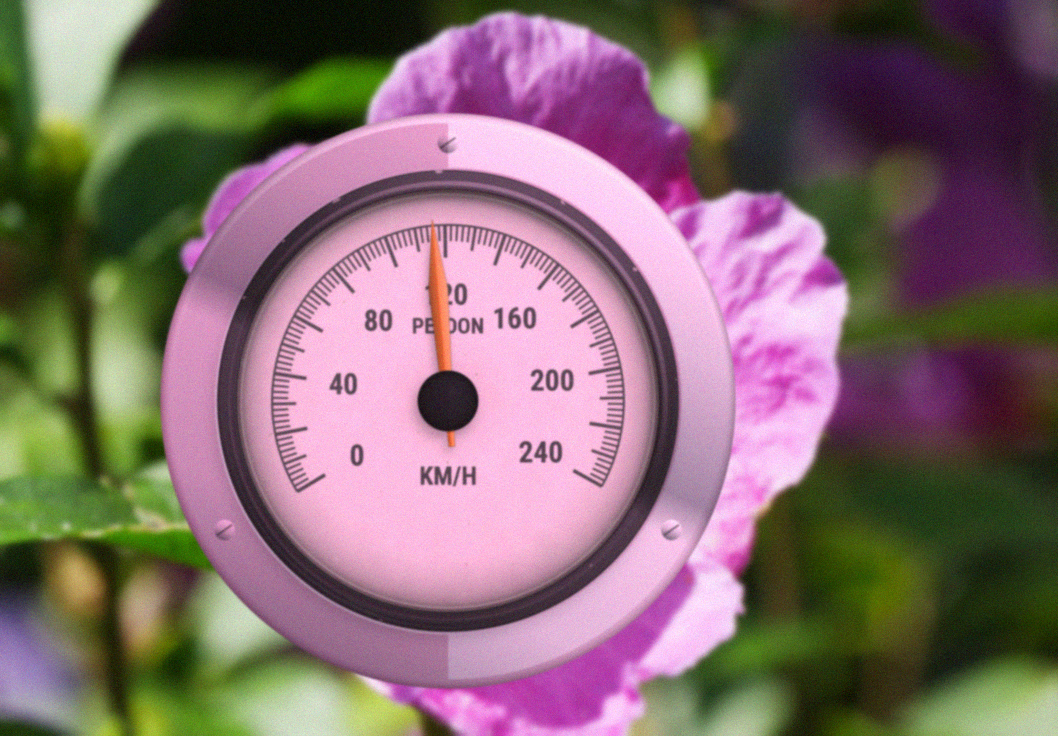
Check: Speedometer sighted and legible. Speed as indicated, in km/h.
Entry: 116 km/h
